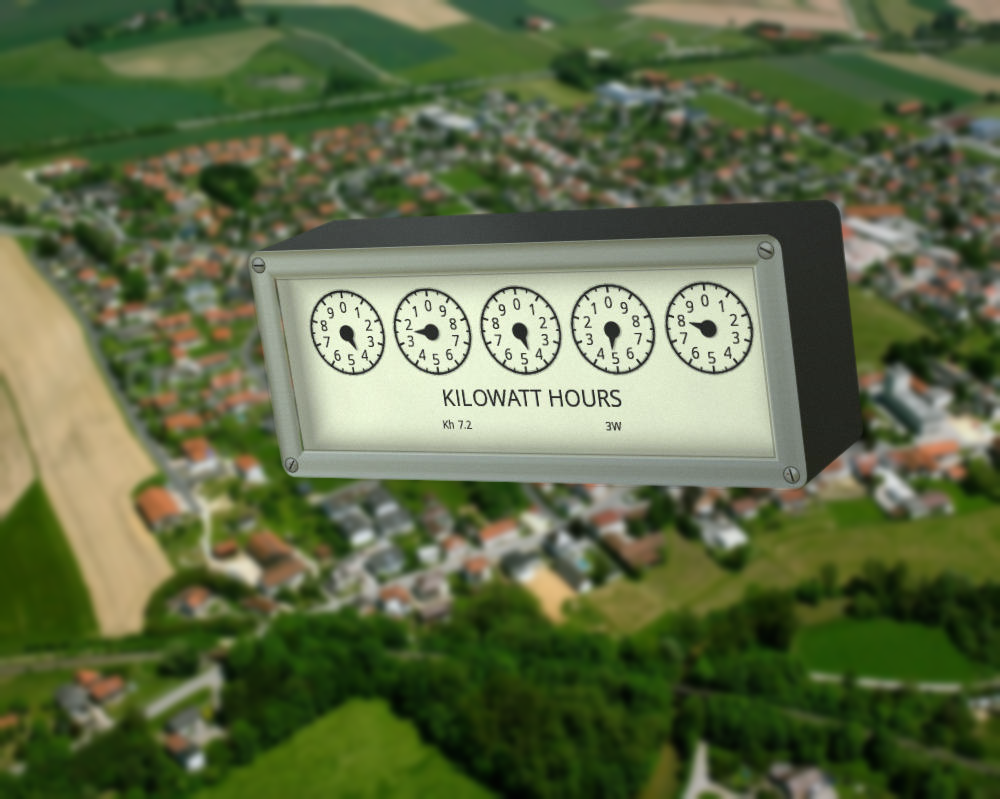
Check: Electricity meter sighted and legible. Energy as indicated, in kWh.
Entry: 42448 kWh
